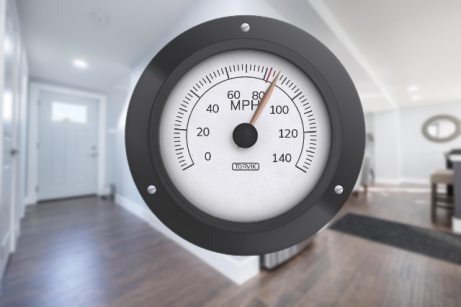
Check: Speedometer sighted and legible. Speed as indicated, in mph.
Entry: 86 mph
